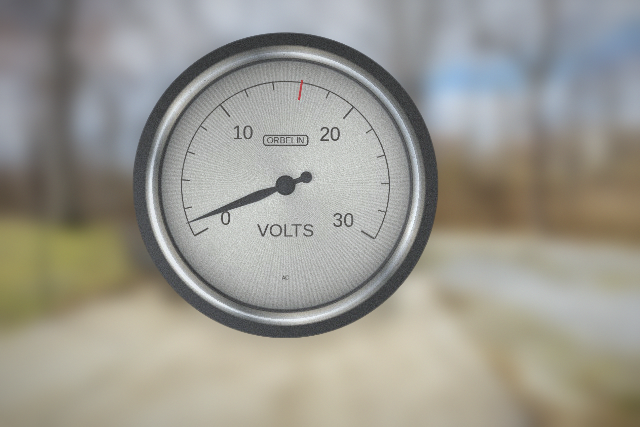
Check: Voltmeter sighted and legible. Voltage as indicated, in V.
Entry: 1 V
